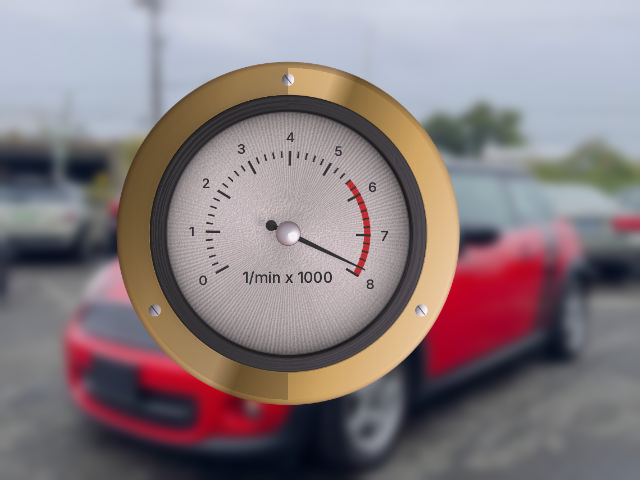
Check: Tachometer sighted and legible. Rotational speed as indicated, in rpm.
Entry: 7800 rpm
